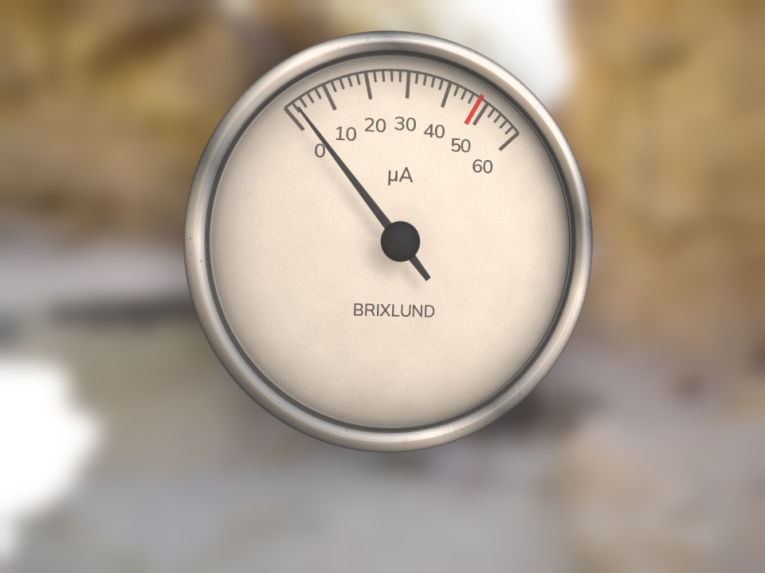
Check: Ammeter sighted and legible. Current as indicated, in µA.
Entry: 2 µA
